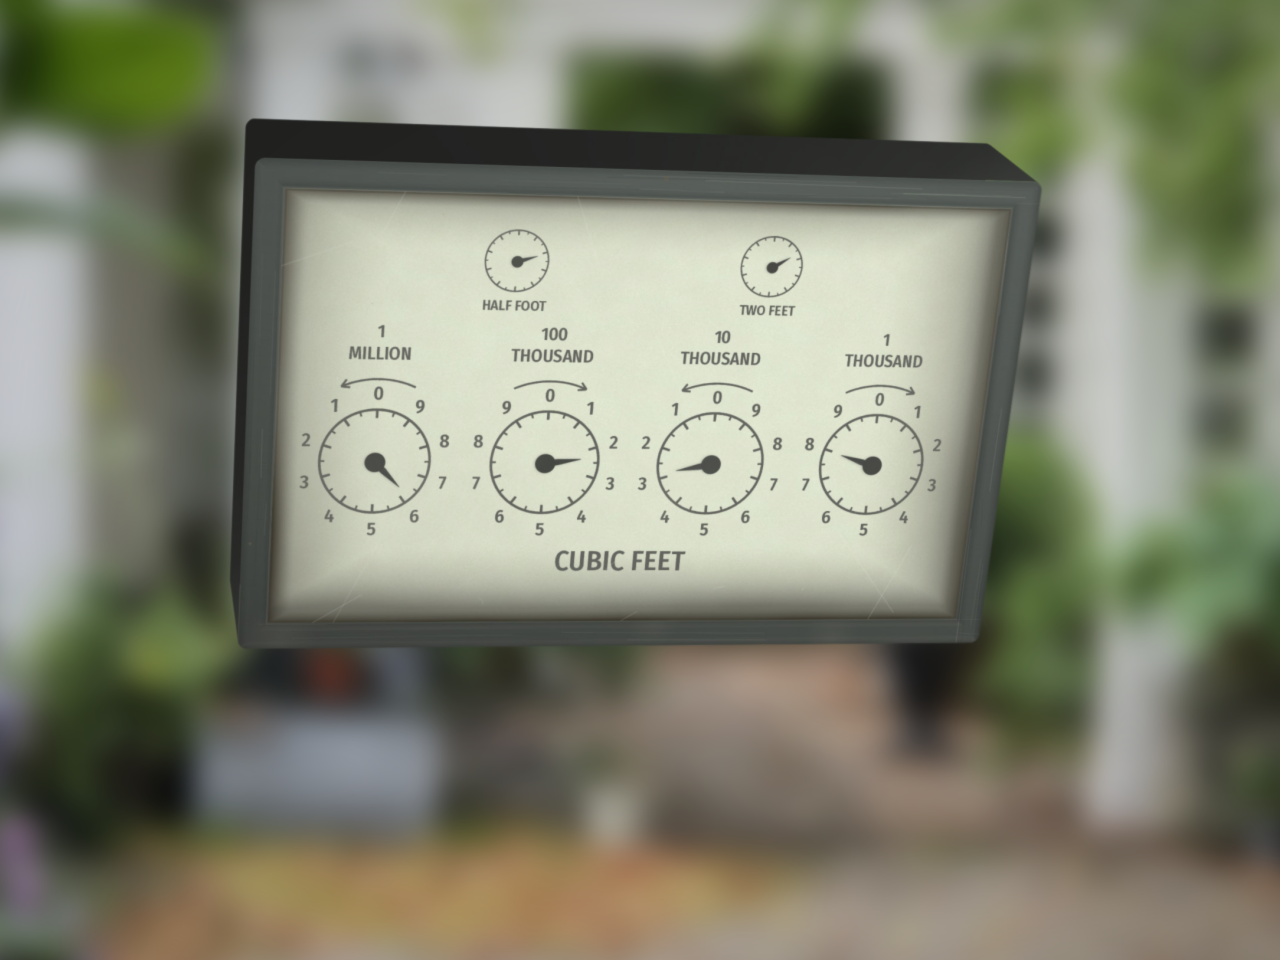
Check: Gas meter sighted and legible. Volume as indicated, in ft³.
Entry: 622800 ft³
